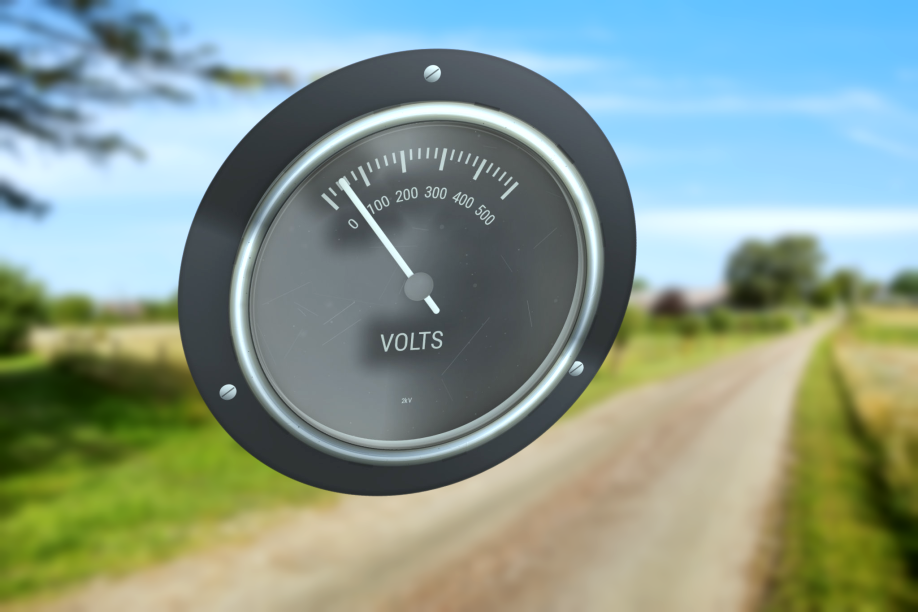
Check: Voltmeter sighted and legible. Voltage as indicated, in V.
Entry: 50 V
